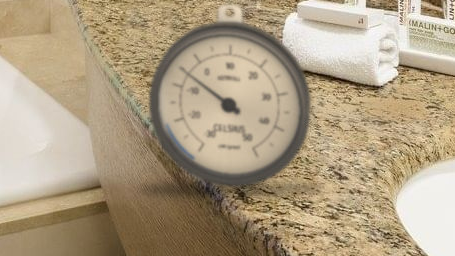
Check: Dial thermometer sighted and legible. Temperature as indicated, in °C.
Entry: -5 °C
